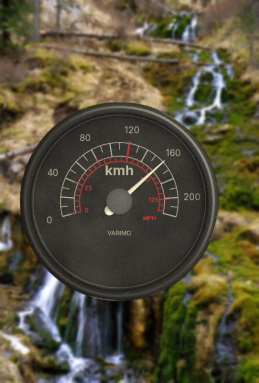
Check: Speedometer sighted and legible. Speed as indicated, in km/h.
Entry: 160 km/h
